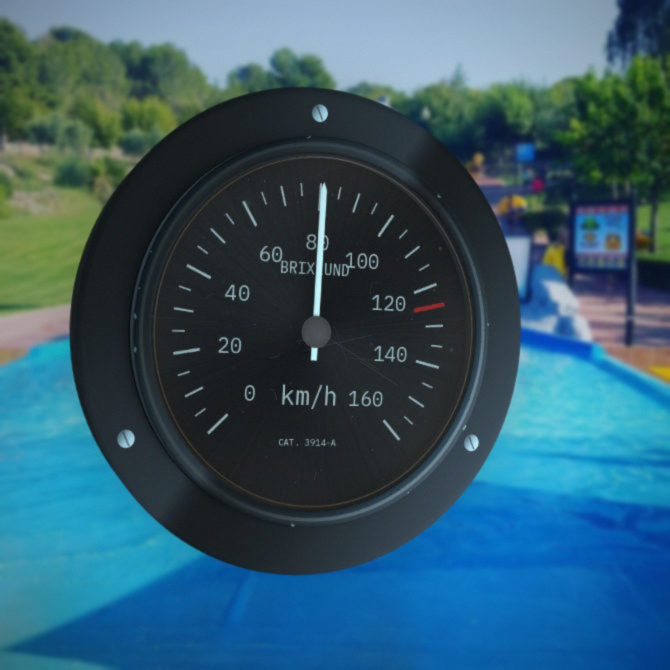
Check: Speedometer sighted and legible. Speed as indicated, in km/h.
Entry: 80 km/h
